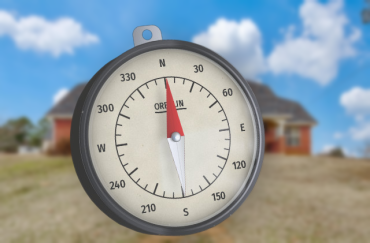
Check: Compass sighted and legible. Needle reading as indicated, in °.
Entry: 0 °
